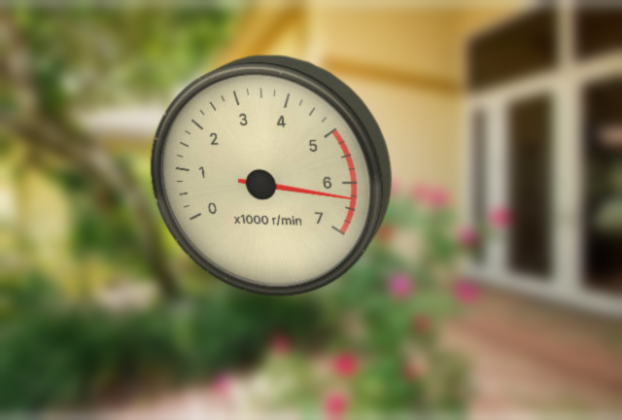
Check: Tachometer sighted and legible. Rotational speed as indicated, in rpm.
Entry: 6250 rpm
